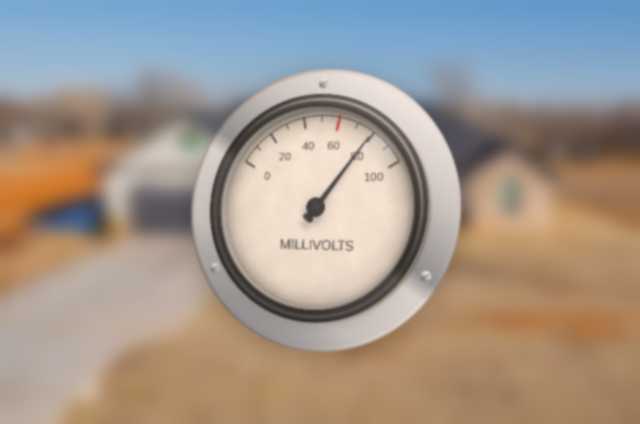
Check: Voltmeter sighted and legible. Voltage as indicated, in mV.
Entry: 80 mV
